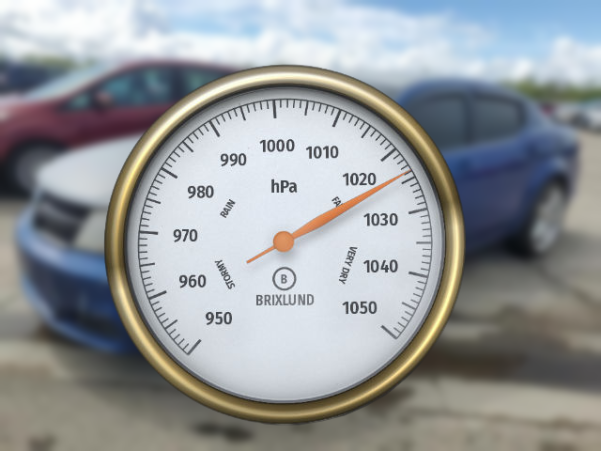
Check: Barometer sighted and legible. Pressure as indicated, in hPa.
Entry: 1024 hPa
